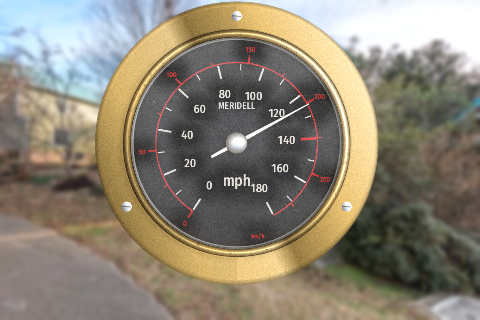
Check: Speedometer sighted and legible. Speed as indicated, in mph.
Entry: 125 mph
